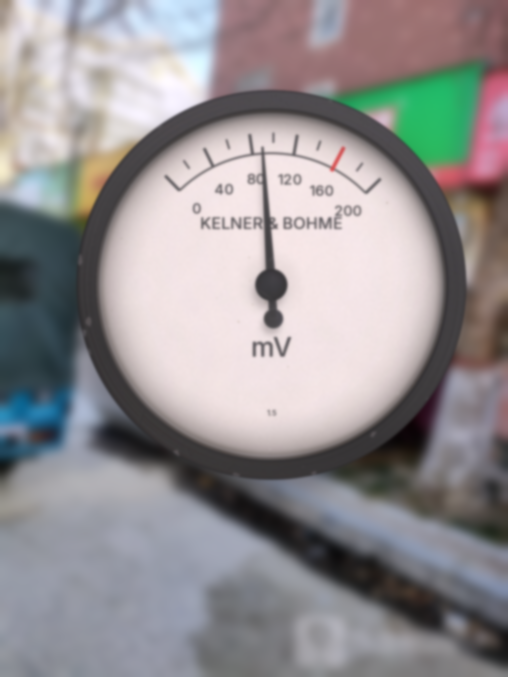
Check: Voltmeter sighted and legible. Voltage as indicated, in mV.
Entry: 90 mV
